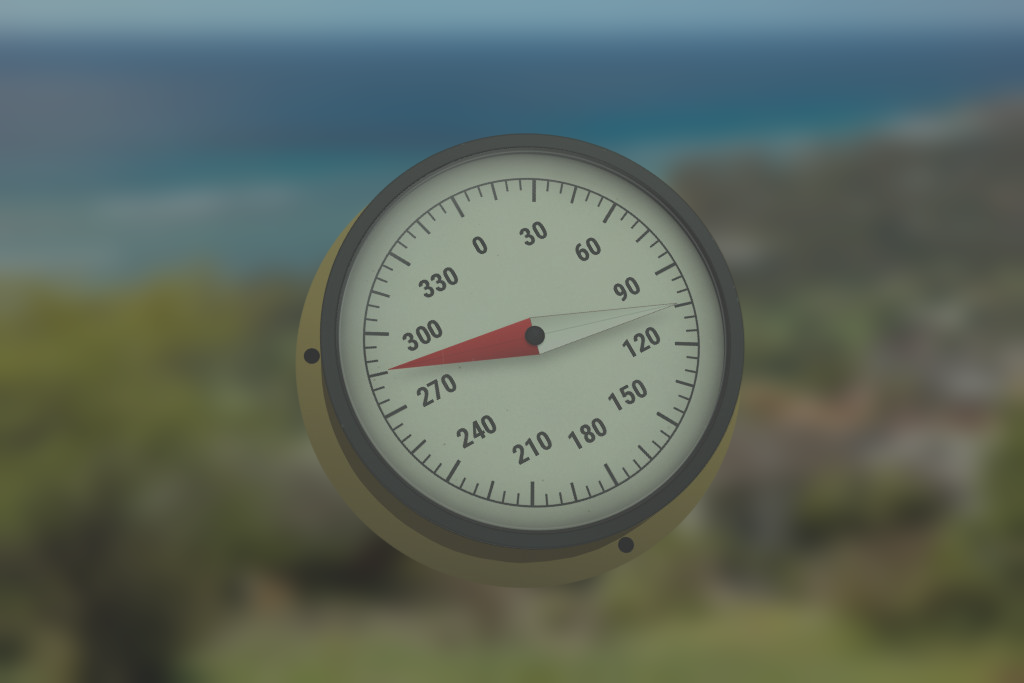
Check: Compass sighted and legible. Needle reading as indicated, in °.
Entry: 285 °
